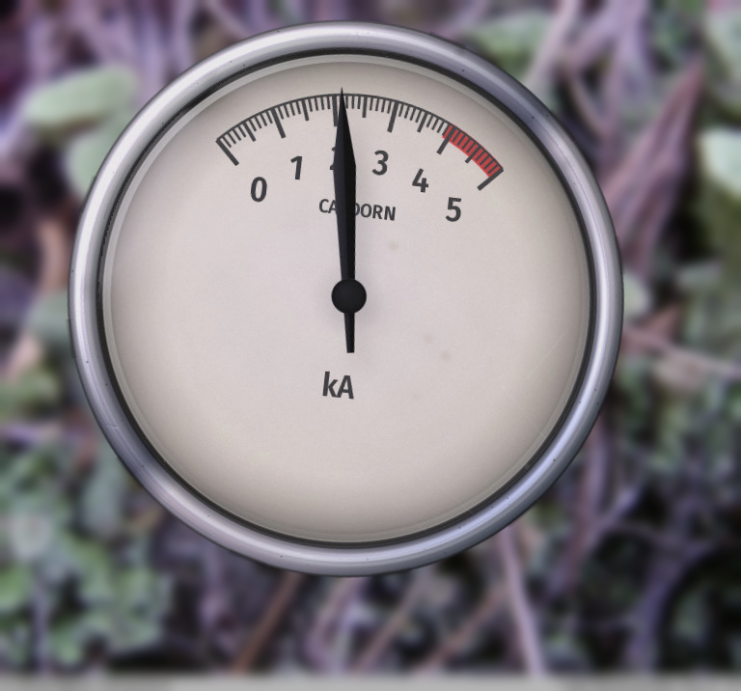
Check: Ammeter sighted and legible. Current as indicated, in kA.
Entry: 2.1 kA
